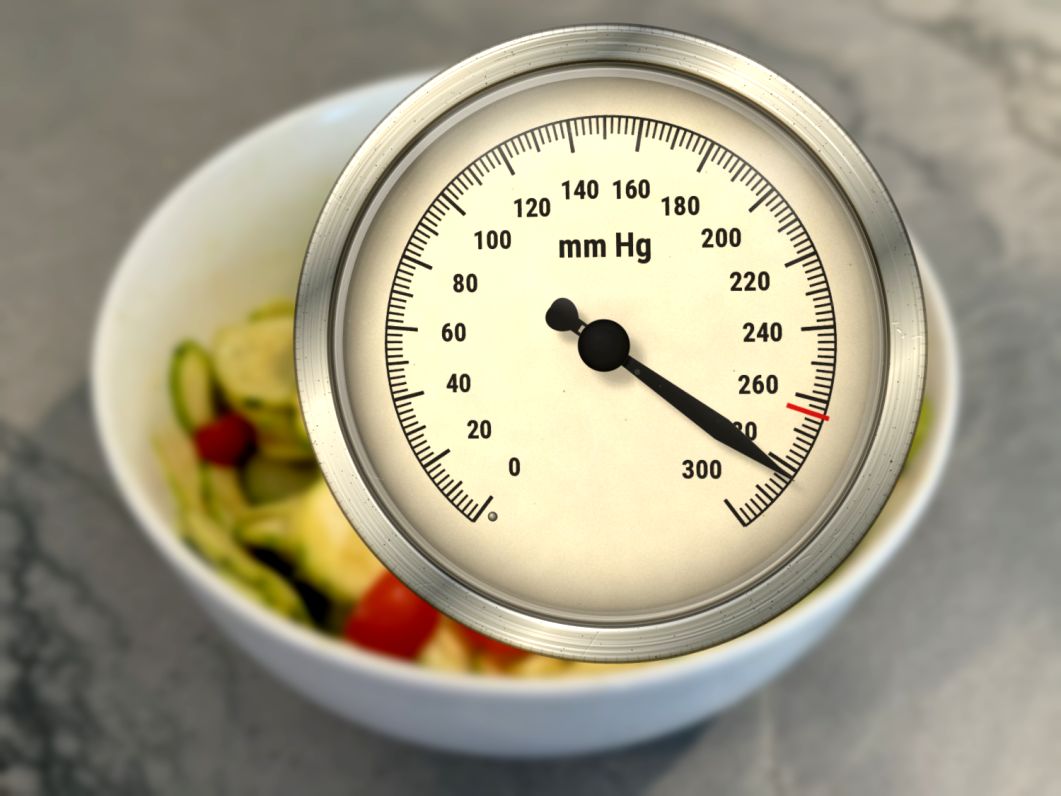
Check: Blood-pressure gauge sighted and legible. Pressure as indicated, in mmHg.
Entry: 282 mmHg
